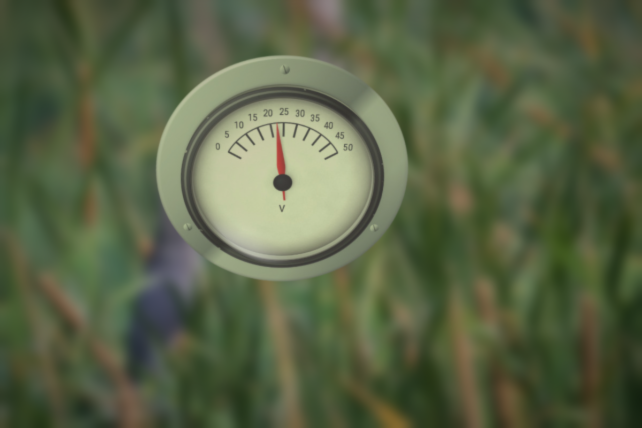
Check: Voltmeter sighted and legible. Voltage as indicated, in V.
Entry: 22.5 V
